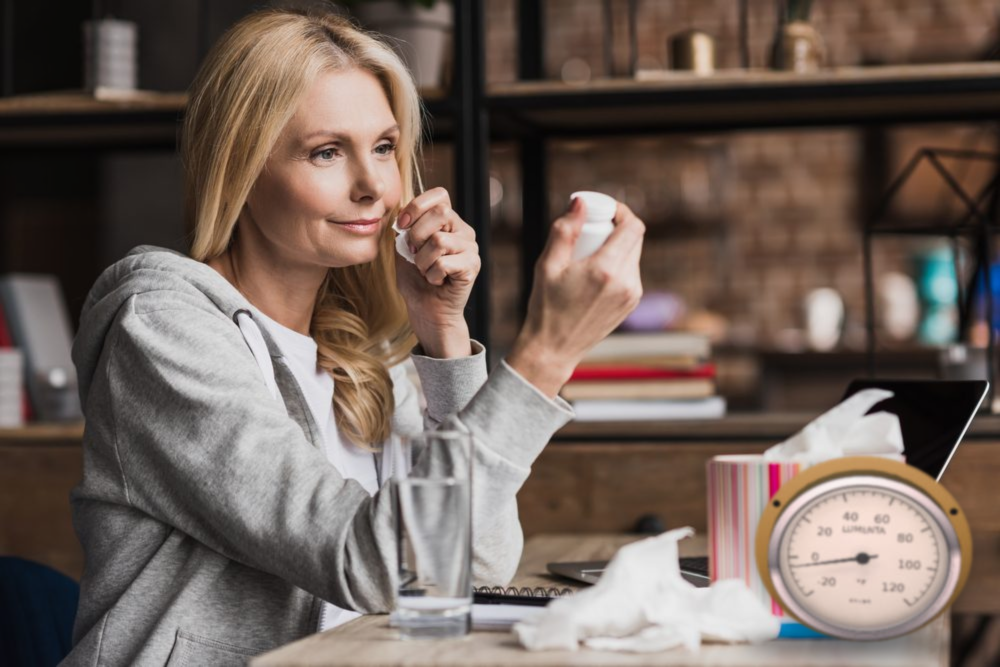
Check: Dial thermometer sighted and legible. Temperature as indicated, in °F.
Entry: -4 °F
